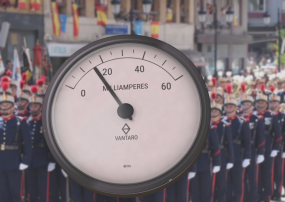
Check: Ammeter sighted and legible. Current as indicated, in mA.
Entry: 15 mA
